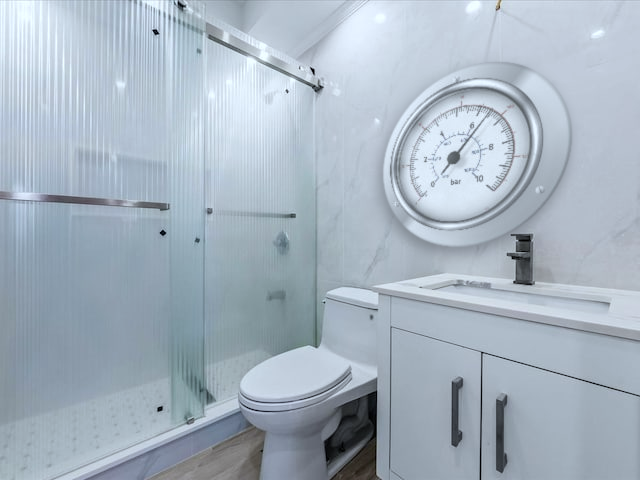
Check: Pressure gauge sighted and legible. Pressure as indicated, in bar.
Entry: 6.5 bar
